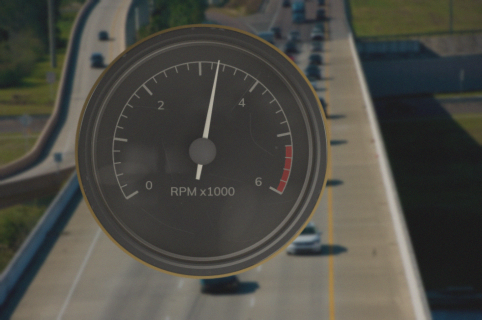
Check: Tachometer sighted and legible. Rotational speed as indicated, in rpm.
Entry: 3300 rpm
